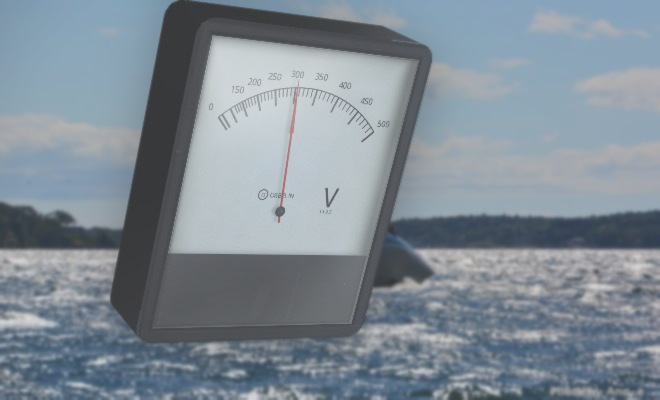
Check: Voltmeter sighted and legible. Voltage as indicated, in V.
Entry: 300 V
